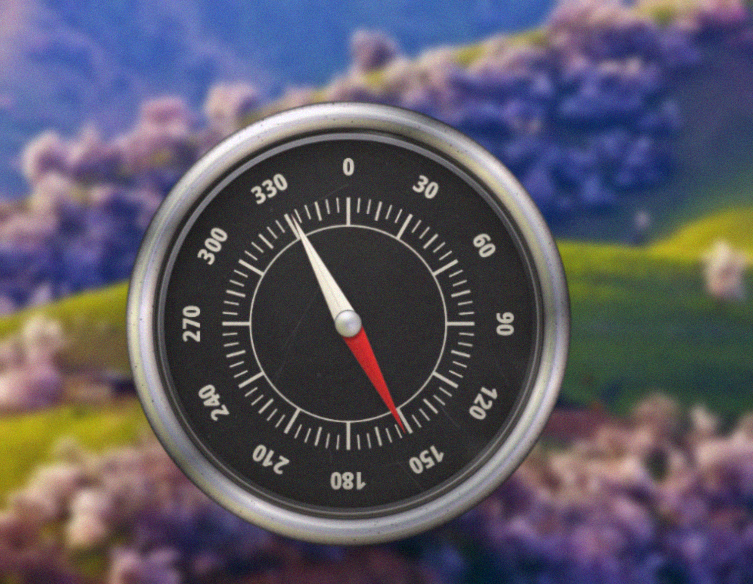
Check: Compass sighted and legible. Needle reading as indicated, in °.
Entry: 152.5 °
